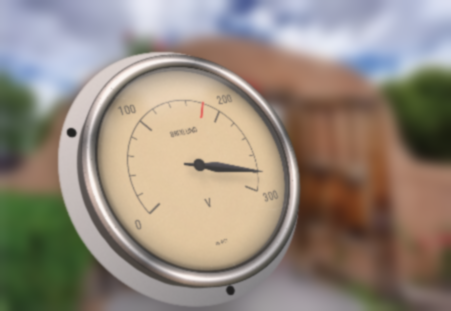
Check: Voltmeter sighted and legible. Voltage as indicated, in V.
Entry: 280 V
